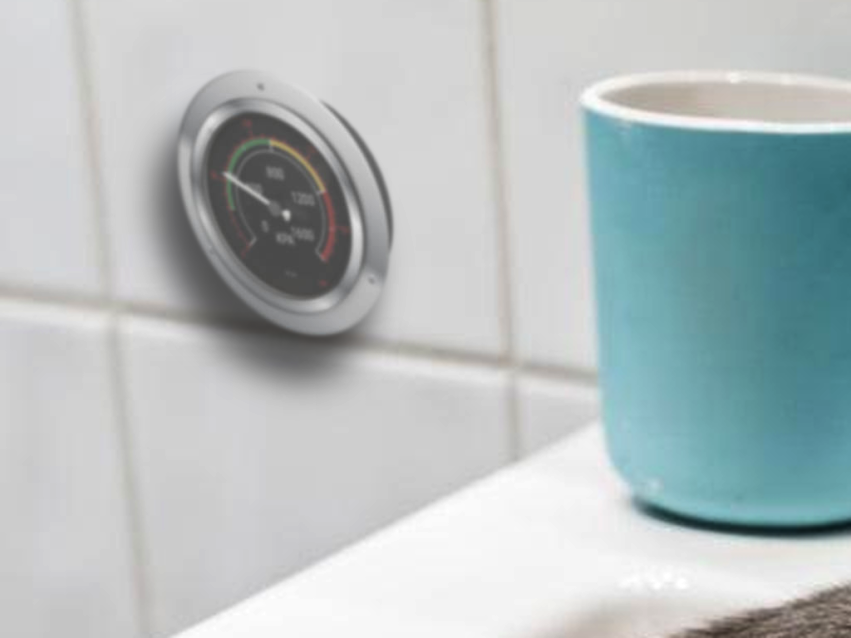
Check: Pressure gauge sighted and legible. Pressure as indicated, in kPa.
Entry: 400 kPa
